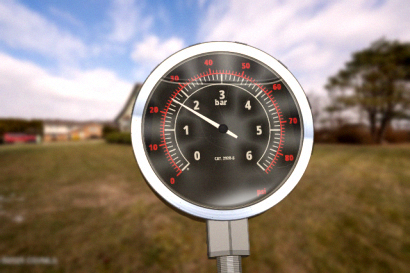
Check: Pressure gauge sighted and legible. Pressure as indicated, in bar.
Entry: 1.7 bar
